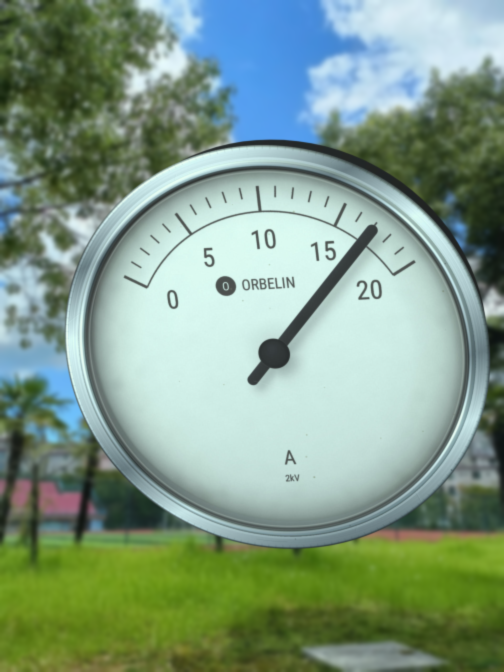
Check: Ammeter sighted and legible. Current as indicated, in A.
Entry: 17 A
